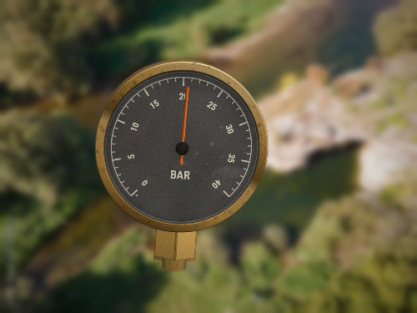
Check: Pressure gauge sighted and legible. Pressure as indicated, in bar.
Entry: 20.5 bar
